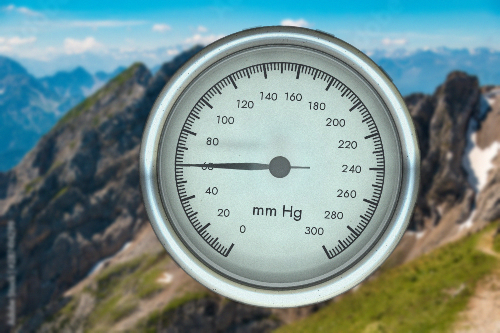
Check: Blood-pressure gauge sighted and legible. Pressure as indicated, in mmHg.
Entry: 60 mmHg
